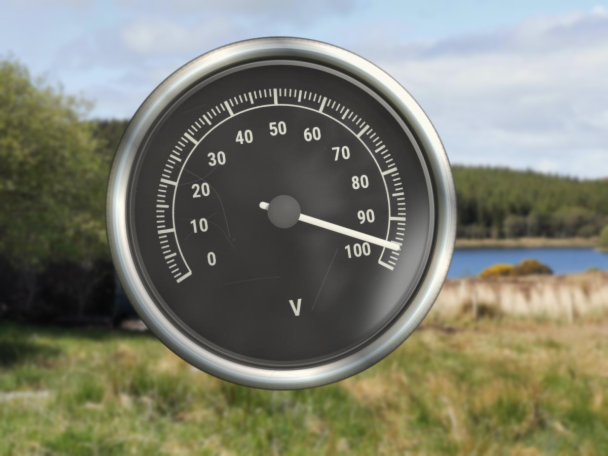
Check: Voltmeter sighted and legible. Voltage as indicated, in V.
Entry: 96 V
